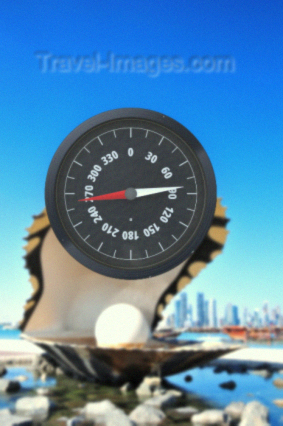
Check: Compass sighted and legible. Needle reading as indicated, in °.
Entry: 262.5 °
